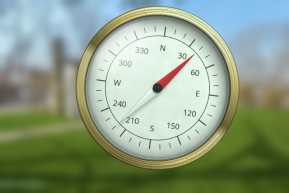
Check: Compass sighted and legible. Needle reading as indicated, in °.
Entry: 40 °
